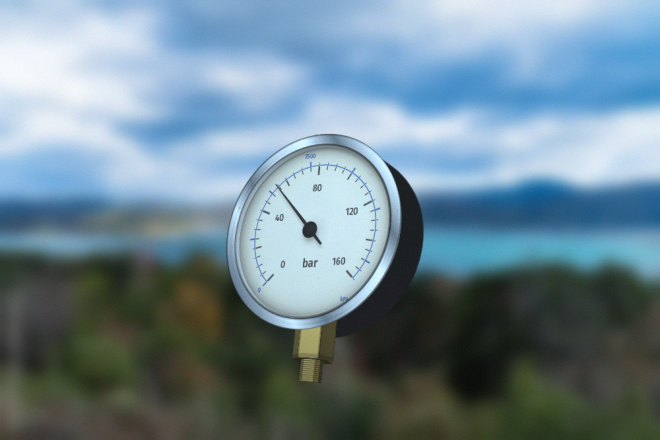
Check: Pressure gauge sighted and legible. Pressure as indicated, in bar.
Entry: 55 bar
